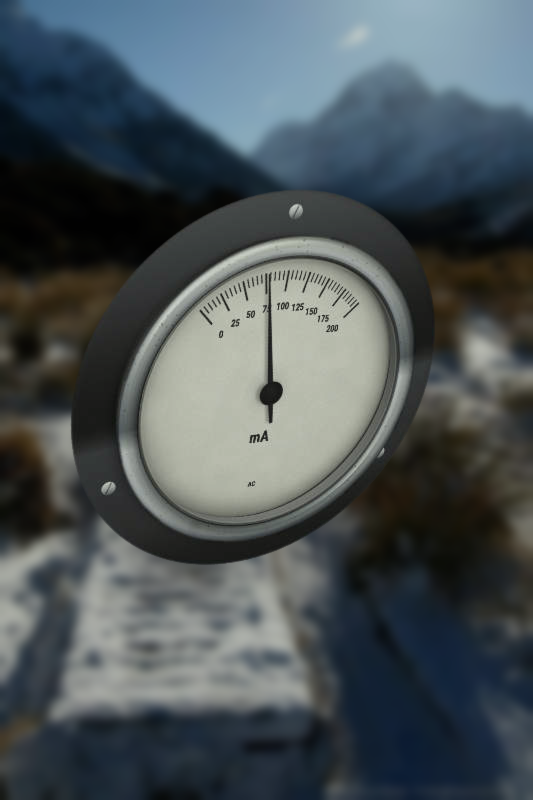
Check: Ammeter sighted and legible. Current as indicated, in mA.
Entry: 75 mA
